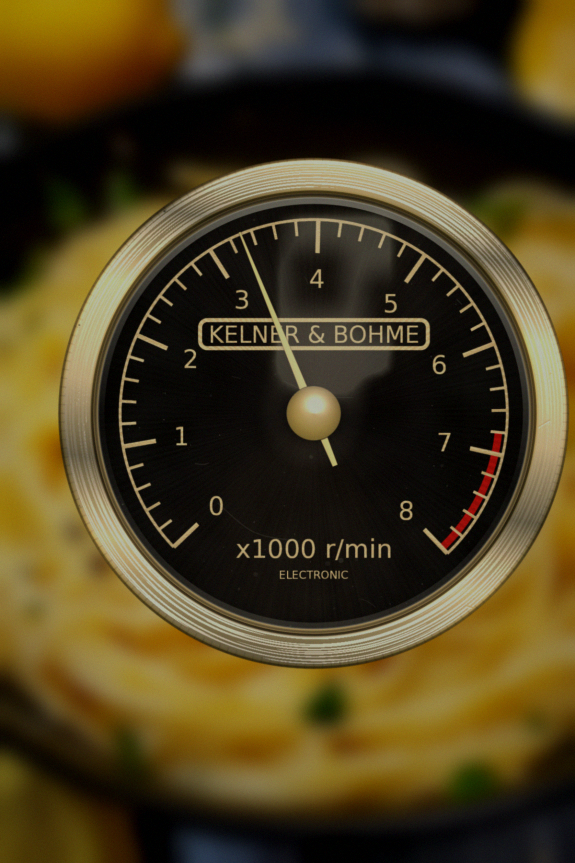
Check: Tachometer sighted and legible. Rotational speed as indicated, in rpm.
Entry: 3300 rpm
